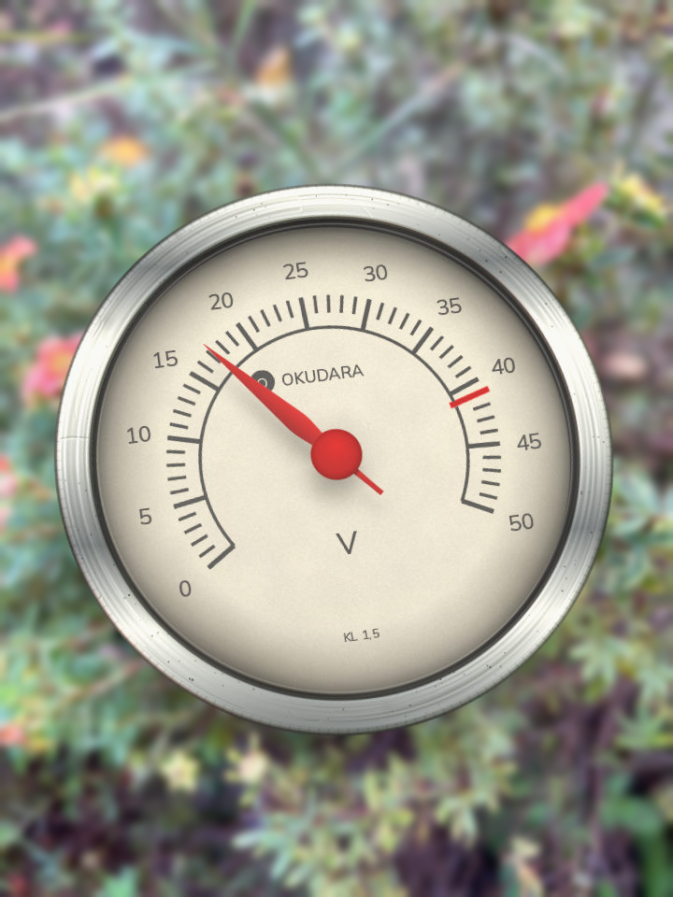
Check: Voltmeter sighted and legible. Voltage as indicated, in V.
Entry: 17 V
